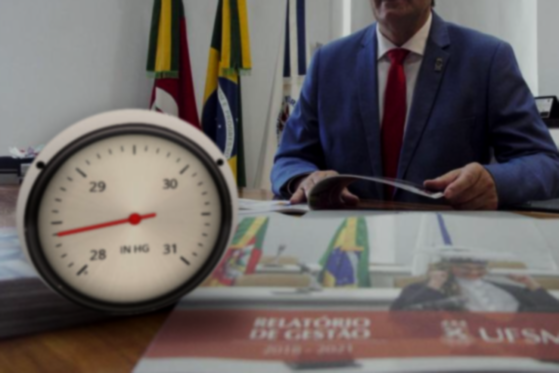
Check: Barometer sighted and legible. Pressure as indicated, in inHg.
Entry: 28.4 inHg
